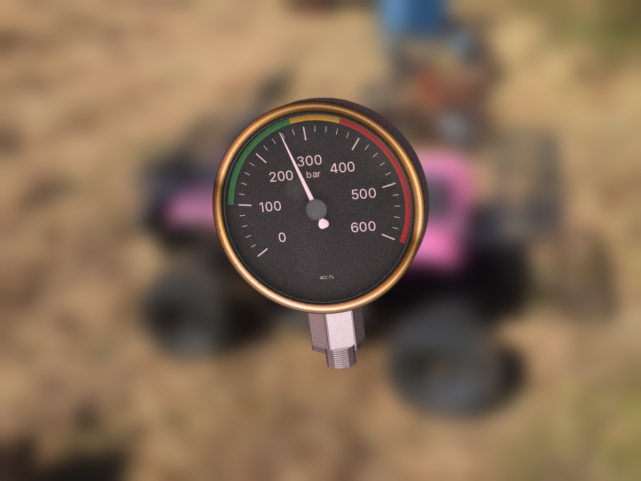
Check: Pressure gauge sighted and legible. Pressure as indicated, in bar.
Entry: 260 bar
